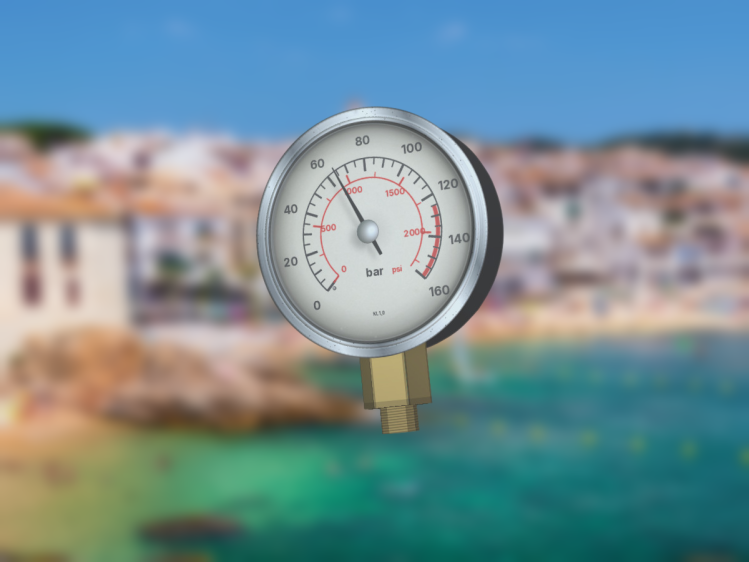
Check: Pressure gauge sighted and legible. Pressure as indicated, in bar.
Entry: 65 bar
